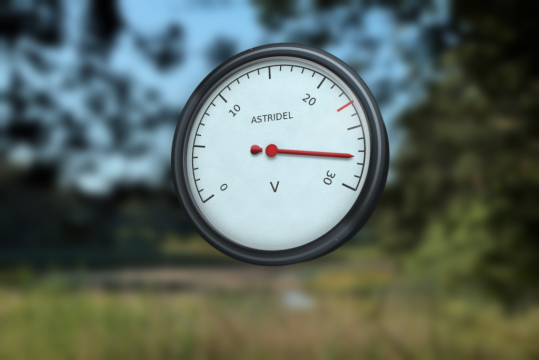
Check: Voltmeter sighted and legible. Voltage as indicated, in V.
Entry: 27.5 V
